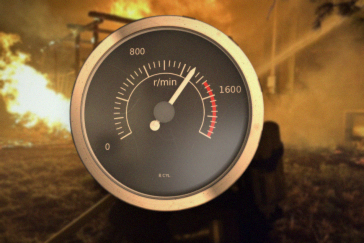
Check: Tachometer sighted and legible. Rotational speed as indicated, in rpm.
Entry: 1300 rpm
